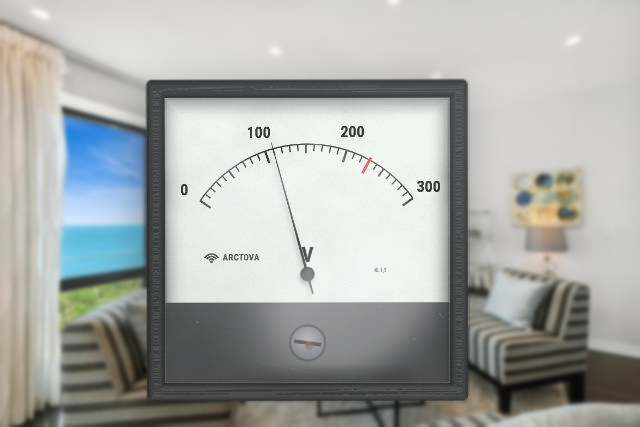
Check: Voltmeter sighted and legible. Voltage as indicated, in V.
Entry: 110 V
